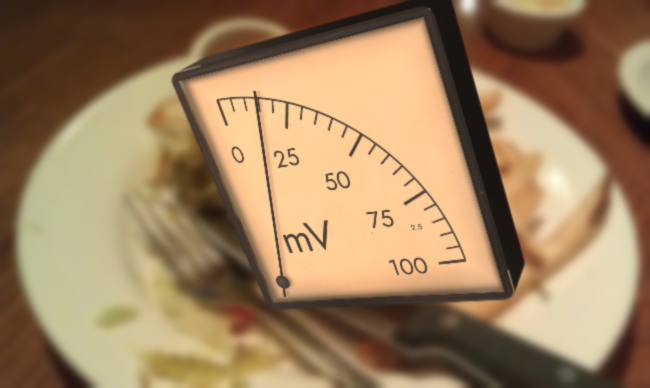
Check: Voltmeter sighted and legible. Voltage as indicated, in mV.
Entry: 15 mV
